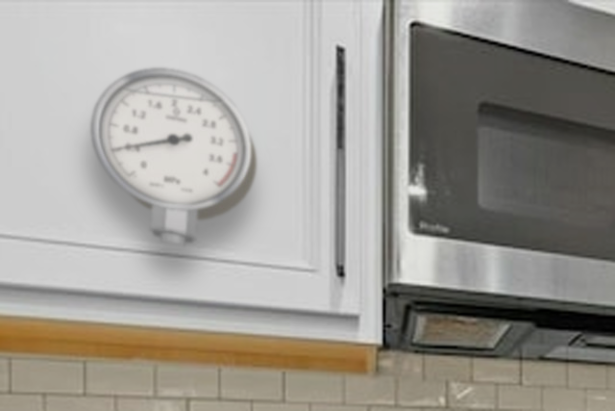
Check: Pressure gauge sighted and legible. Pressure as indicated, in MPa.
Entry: 0.4 MPa
